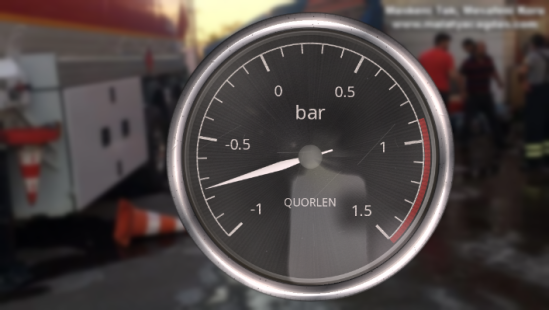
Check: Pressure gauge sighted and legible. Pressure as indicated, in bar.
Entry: -0.75 bar
